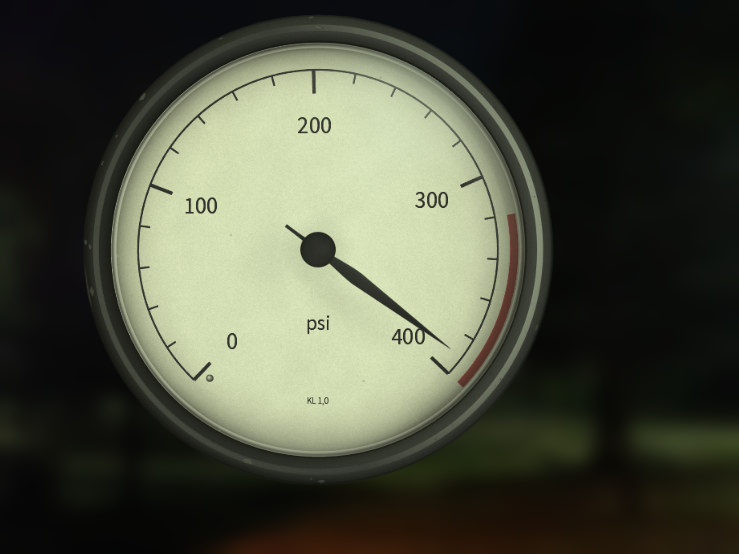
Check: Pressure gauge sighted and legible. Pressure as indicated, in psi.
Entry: 390 psi
